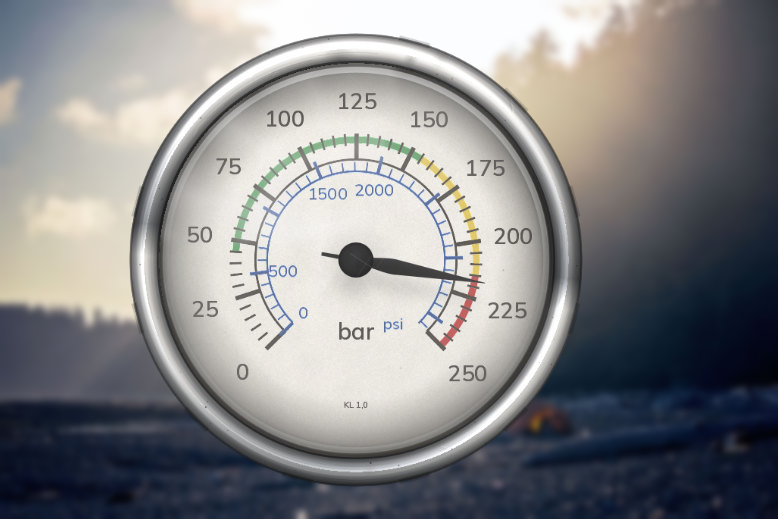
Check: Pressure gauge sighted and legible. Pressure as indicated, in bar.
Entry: 217.5 bar
